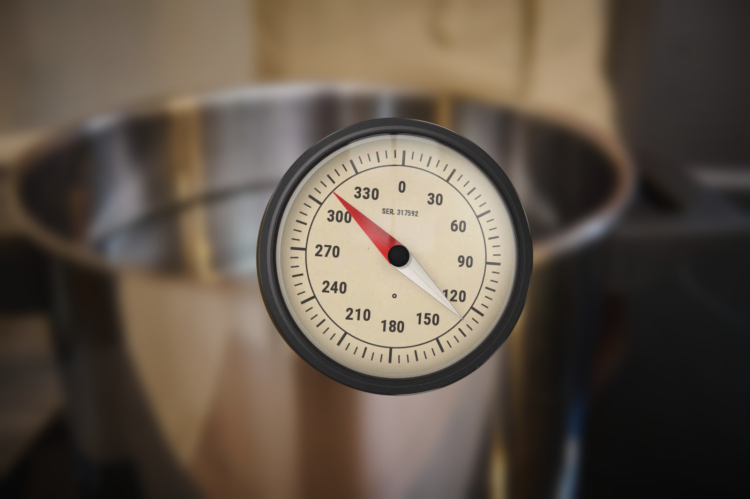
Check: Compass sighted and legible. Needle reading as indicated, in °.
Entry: 310 °
